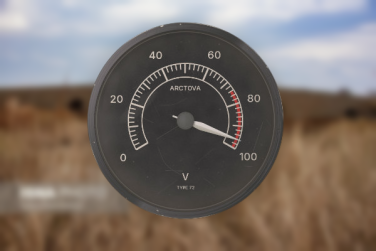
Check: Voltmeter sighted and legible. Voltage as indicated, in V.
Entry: 96 V
